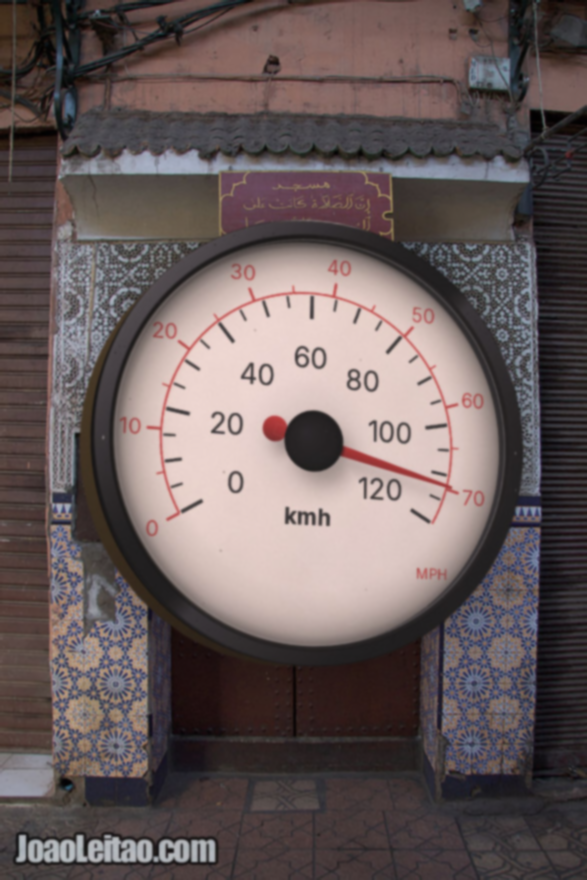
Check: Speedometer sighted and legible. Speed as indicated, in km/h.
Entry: 112.5 km/h
